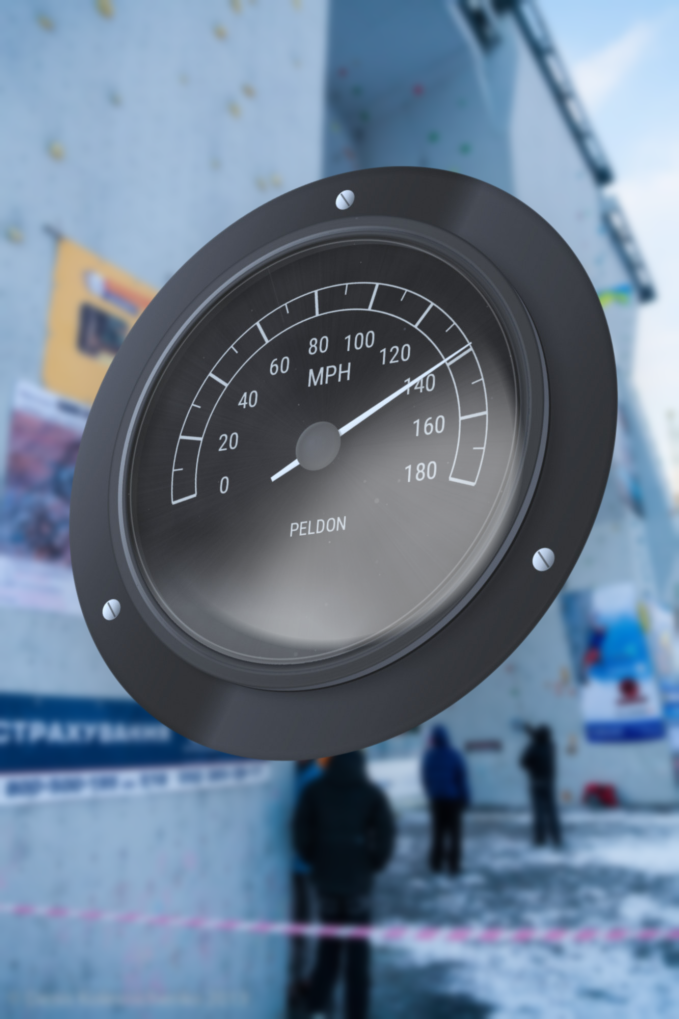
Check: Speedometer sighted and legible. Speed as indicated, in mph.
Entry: 140 mph
